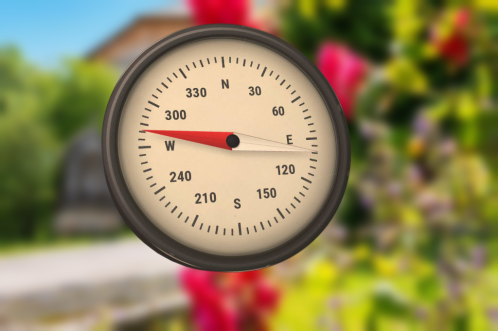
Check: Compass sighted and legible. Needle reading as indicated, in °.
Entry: 280 °
